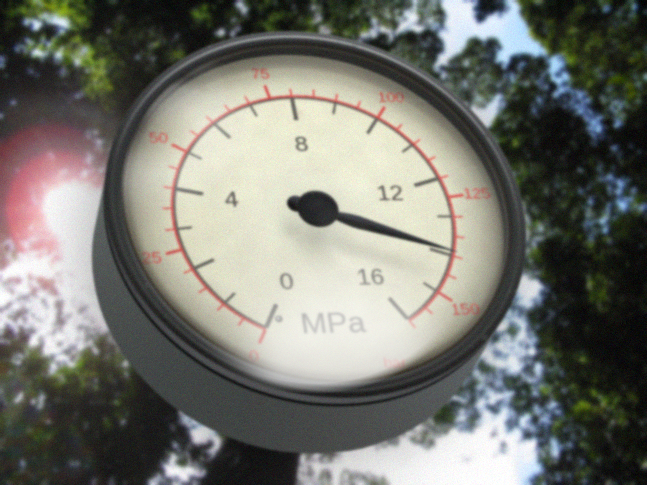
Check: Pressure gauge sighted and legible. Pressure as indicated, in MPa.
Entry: 14 MPa
